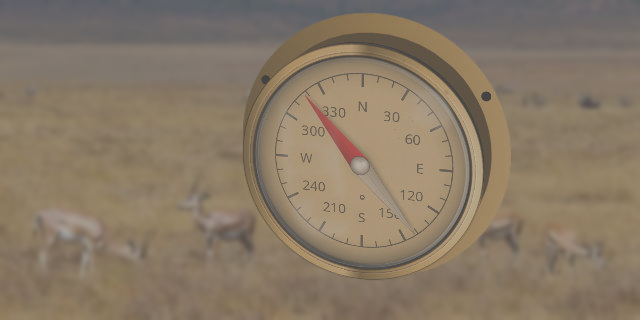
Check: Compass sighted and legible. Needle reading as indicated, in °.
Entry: 320 °
